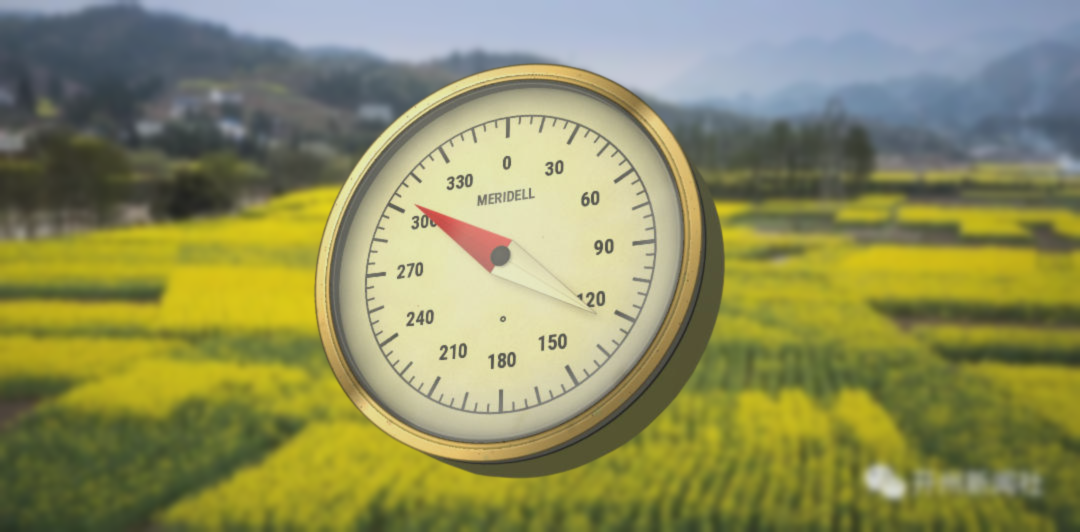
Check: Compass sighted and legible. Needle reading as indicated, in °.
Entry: 305 °
